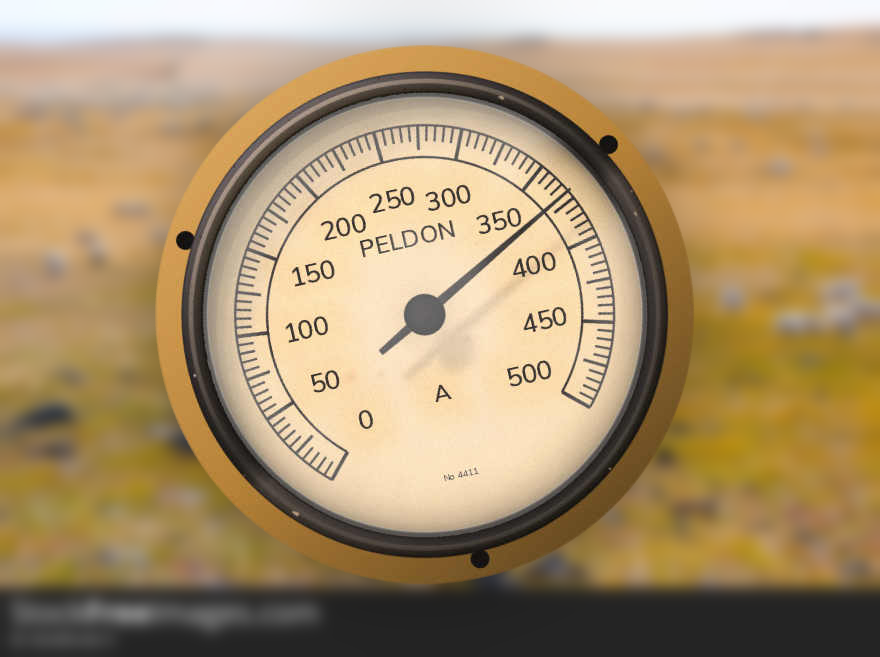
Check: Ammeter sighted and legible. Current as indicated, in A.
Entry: 370 A
